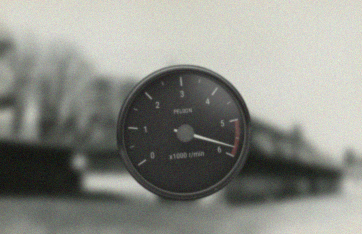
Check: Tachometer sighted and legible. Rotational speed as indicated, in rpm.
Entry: 5750 rpm
